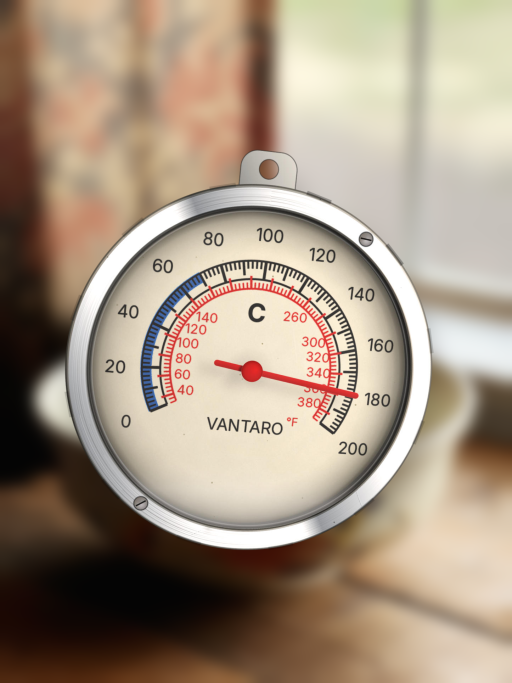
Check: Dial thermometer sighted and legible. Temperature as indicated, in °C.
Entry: 180 °C
